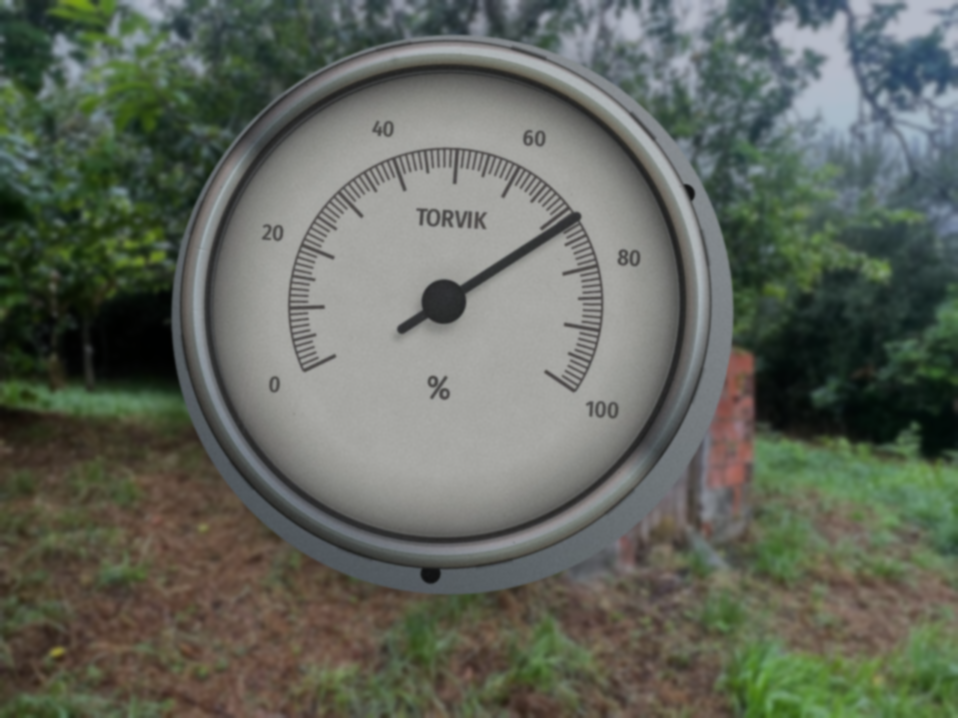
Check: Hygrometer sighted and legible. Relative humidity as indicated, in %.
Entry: 72 %
